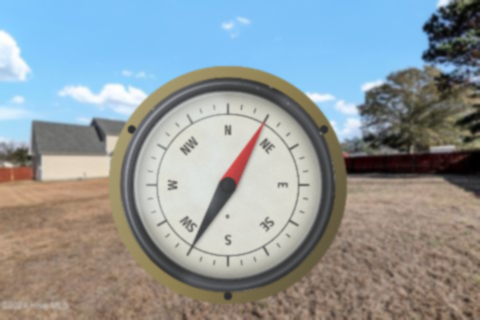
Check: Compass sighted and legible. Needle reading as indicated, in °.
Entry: 30 °
